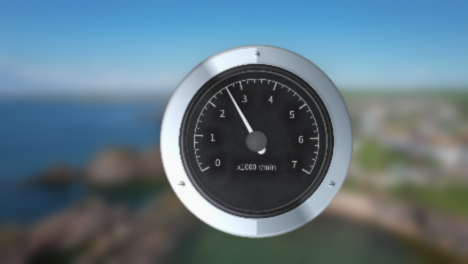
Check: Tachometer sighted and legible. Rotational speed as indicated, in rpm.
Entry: 2600 rpm
